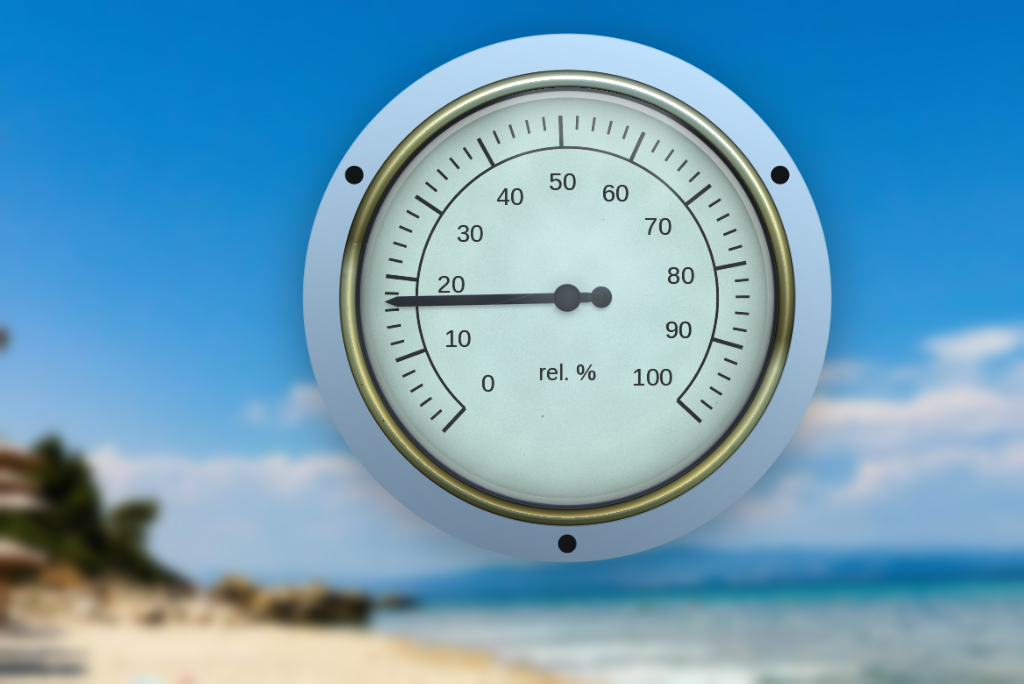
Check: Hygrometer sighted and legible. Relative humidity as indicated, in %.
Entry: 17 %
